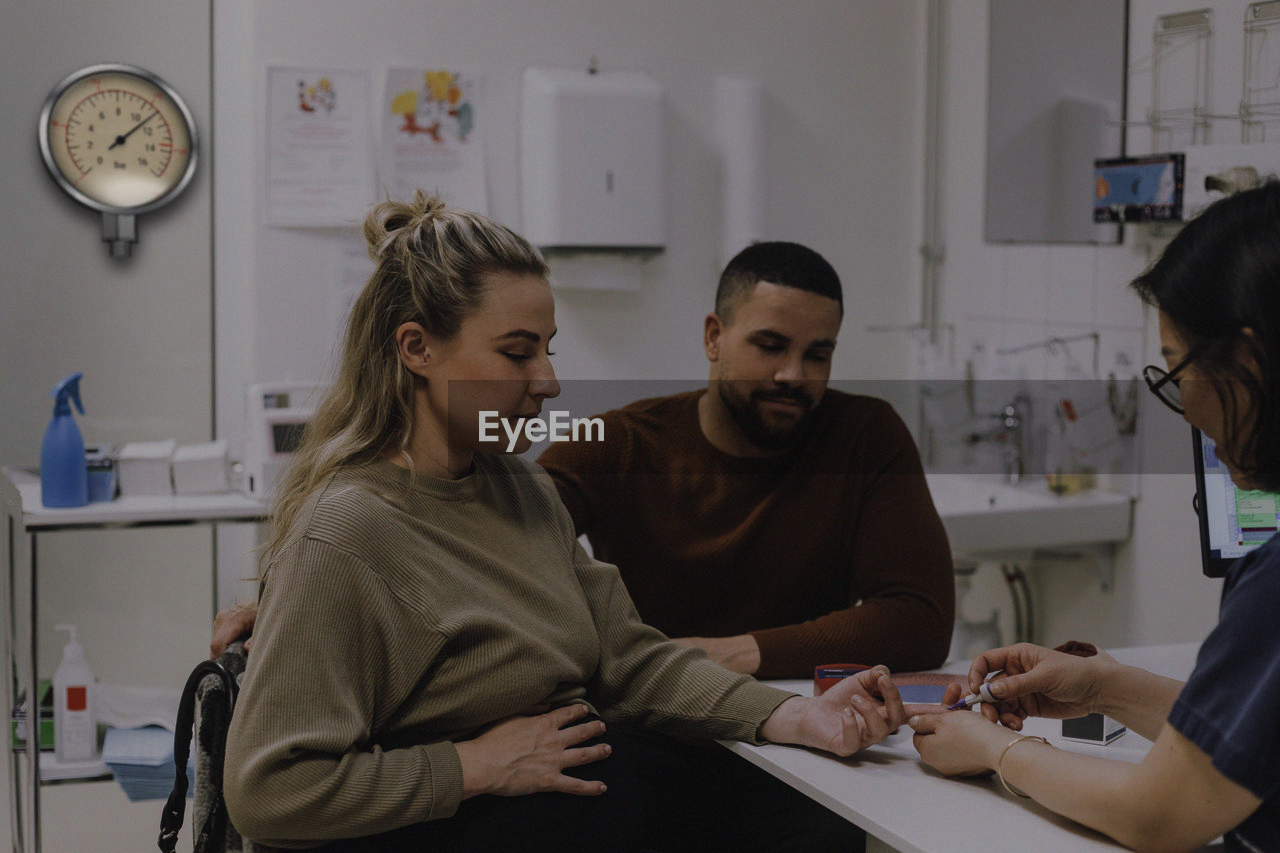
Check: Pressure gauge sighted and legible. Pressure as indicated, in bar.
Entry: 11 bar
